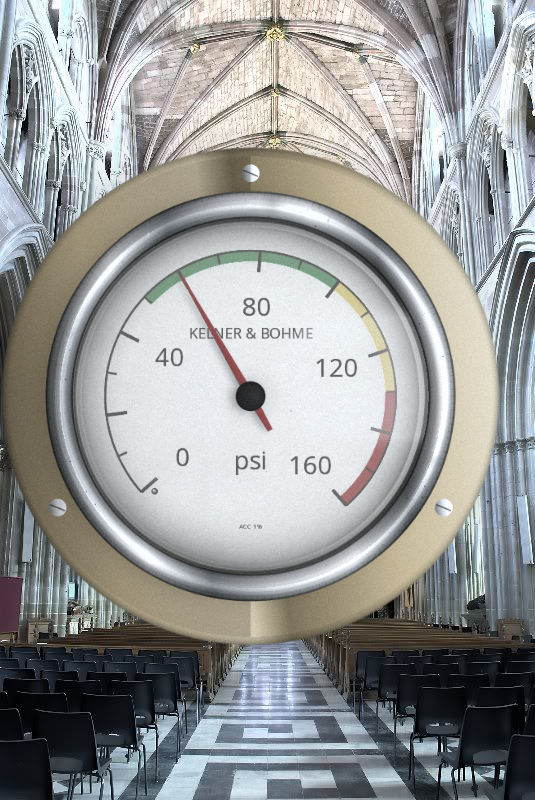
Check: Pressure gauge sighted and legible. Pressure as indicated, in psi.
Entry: 60 psi
